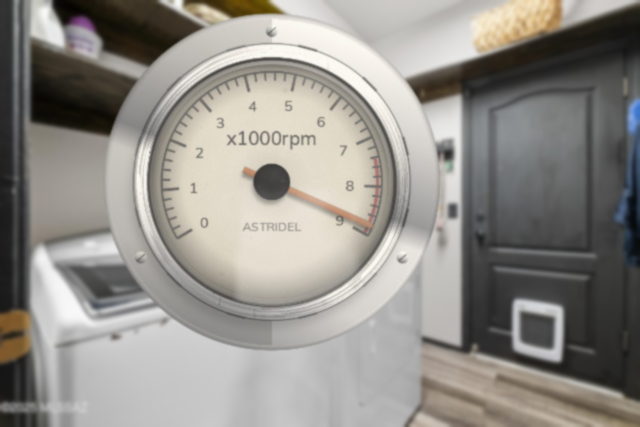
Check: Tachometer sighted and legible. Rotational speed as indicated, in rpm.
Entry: 8800 rpm
